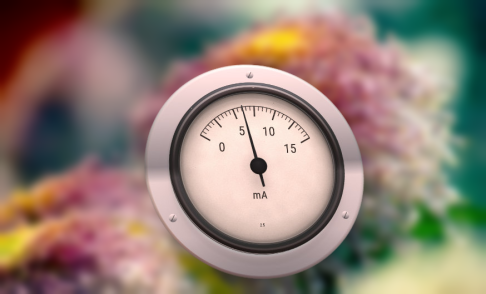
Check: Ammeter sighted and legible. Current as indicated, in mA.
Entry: 6 mA
